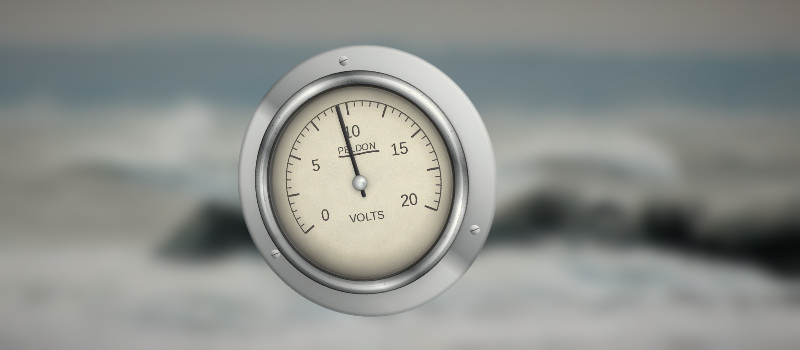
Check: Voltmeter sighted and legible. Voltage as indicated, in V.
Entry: 9.5 V
